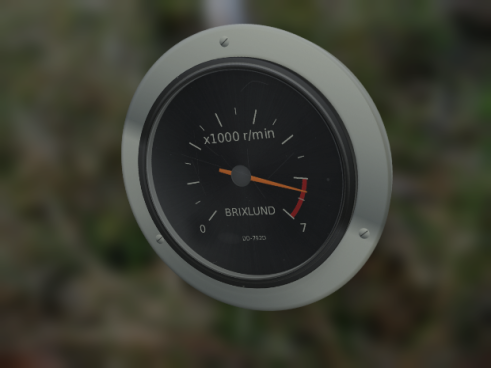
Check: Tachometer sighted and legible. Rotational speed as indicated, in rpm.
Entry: 6250 rpm
